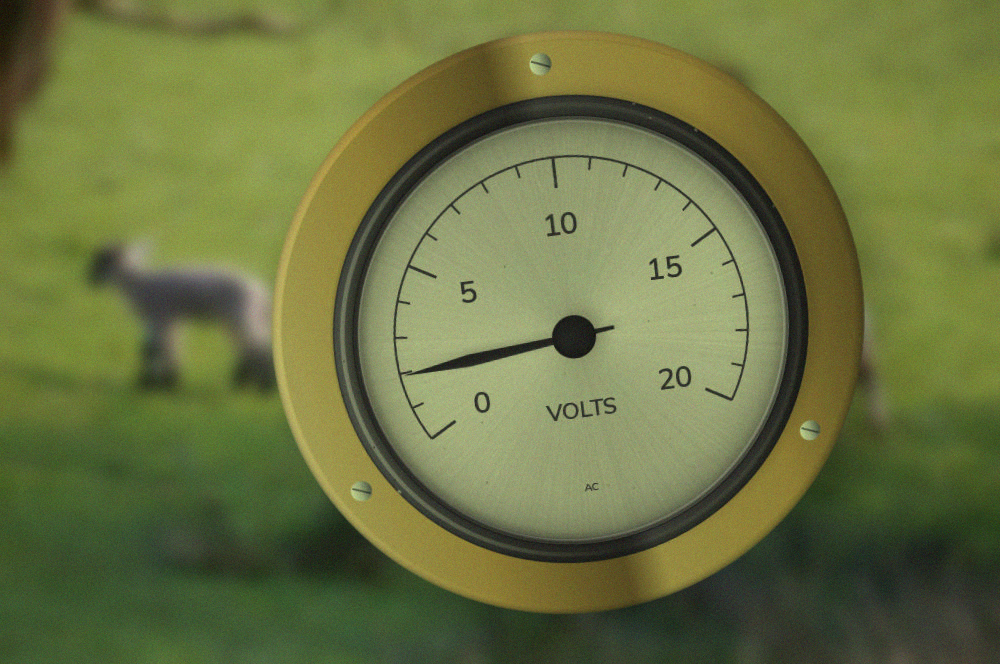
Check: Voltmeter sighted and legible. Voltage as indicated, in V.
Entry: 2 V
